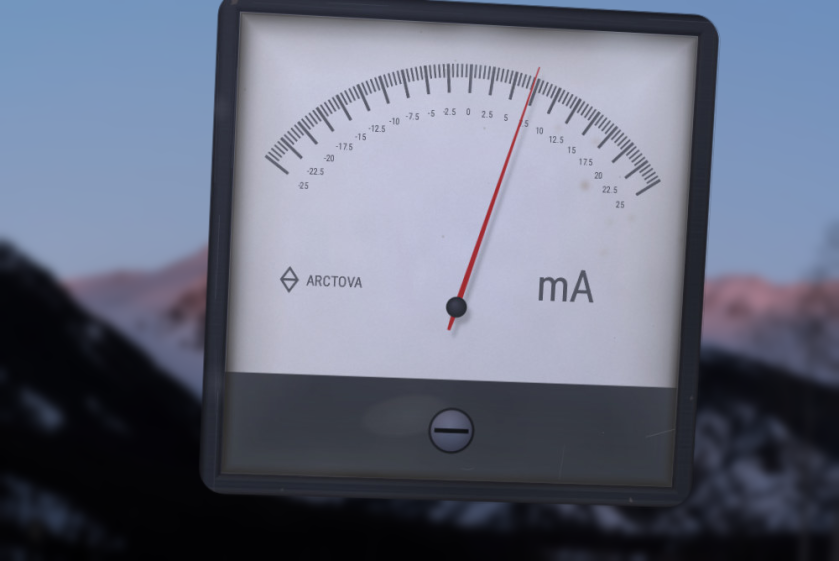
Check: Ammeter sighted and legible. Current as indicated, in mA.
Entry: 7 mA
